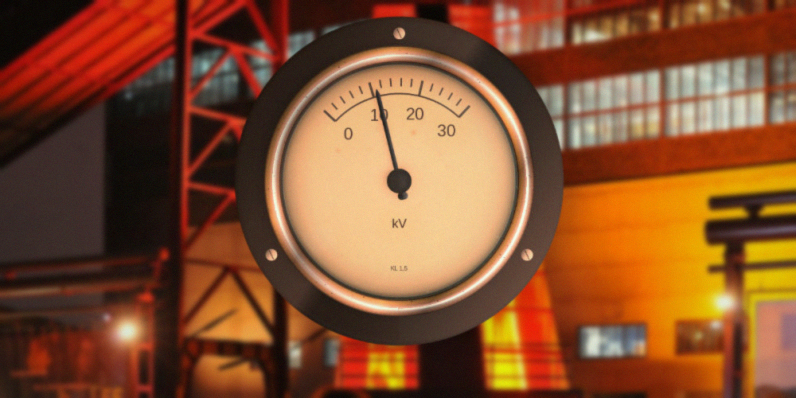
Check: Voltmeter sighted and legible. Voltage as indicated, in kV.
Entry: 11 kV
